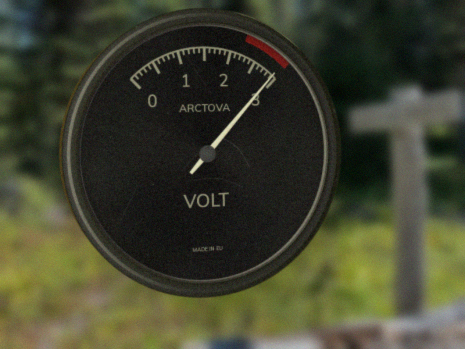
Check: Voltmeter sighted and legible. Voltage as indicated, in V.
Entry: 2.9 V
